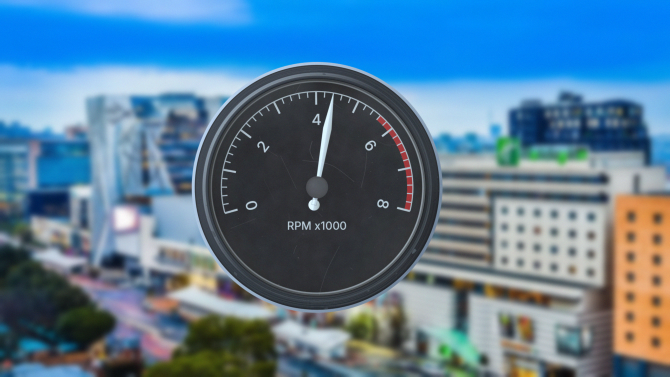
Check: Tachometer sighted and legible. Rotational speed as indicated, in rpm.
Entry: 4400 rpm
